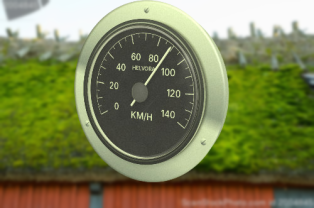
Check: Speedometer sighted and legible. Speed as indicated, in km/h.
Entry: 90 km/h
